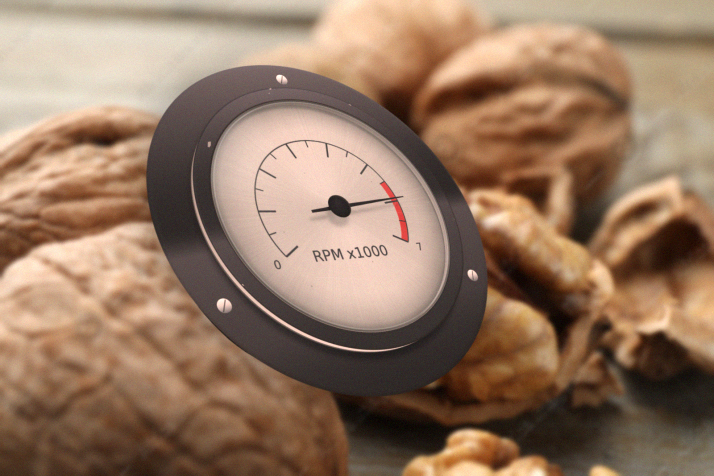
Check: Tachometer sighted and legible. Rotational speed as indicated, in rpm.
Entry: 6000 rpm
